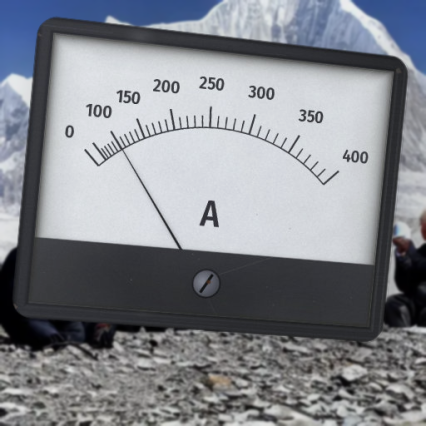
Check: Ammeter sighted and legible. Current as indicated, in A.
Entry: 100 A
